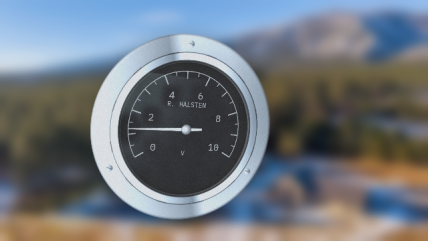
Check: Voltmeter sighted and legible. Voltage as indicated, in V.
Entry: 1.25 V
